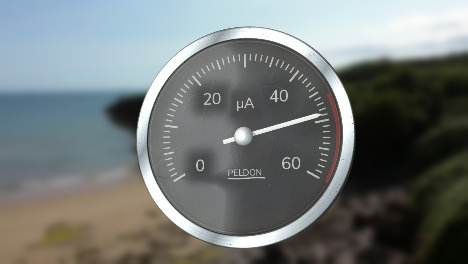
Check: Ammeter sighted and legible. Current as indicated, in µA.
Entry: 49 µA
